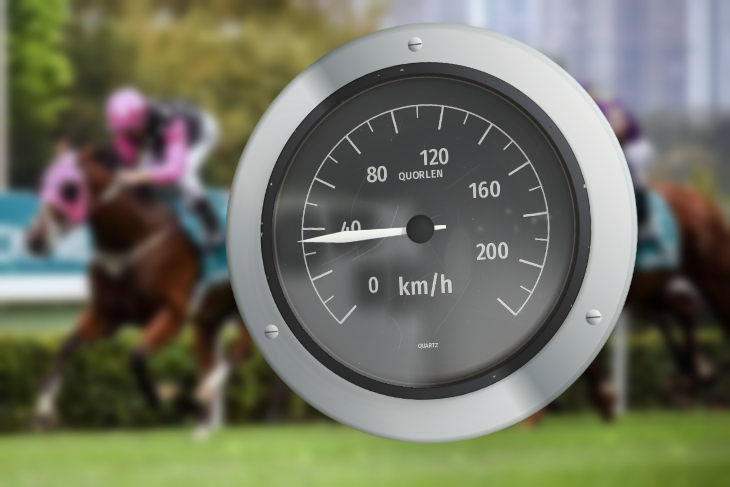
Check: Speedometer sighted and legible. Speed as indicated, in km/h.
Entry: 35 km/h
